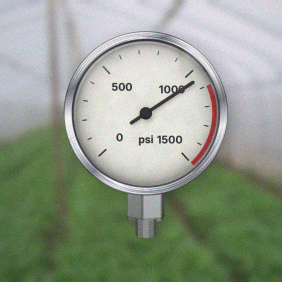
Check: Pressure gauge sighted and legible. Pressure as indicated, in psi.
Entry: 1050 psi
